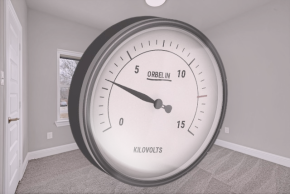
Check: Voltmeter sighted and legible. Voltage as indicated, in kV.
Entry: 3 kV
